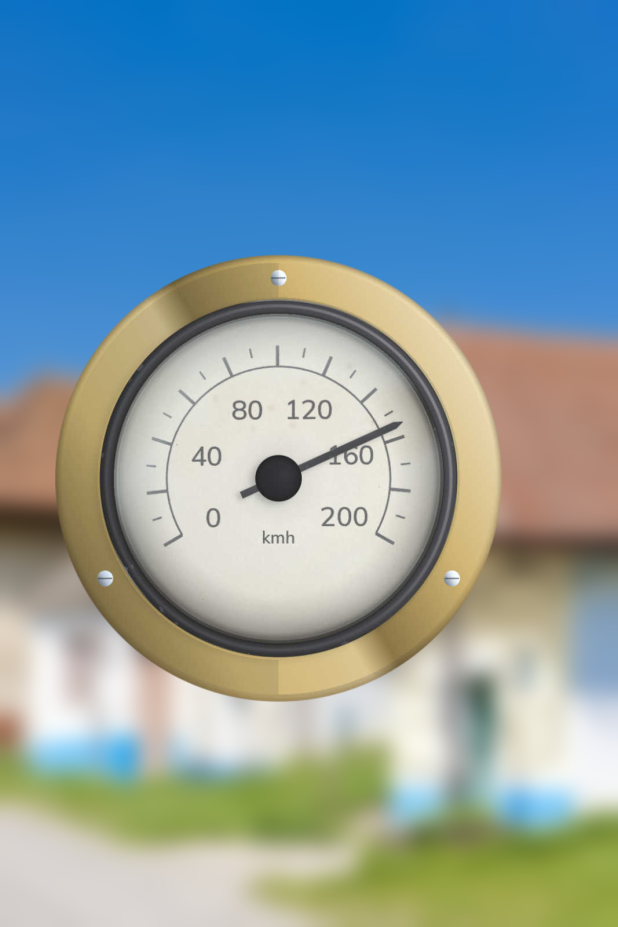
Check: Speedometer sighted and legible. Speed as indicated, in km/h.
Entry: 155 km/h
